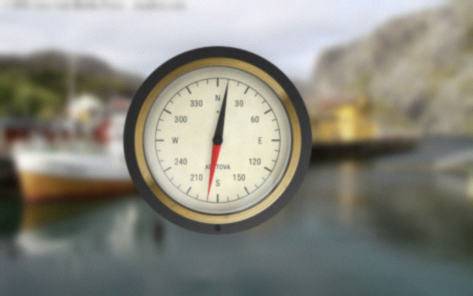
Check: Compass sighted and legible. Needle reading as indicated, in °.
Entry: 190 °
